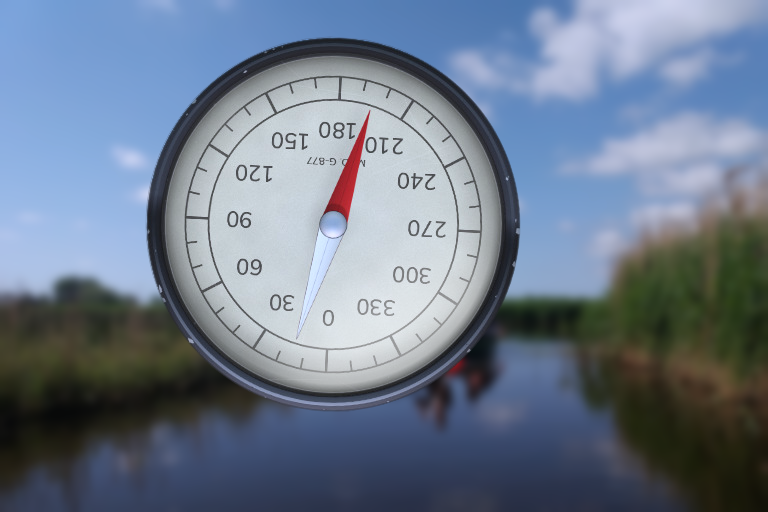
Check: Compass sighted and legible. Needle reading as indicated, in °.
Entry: 195 °
